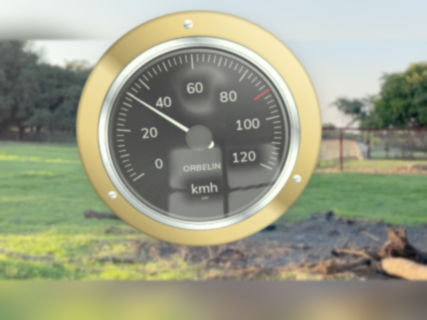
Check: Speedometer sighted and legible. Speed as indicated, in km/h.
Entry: 34 km/h
